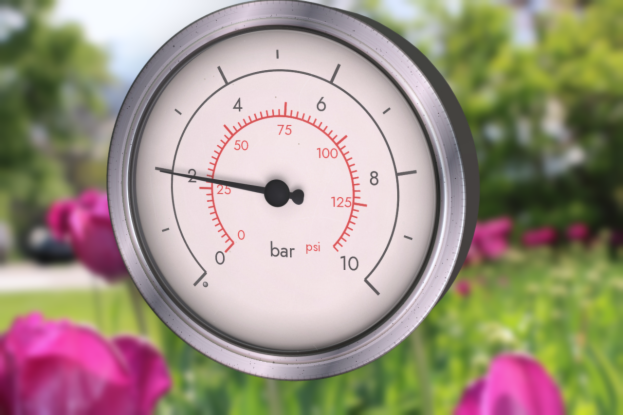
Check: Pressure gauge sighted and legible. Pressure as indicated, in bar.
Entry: 2 bar
